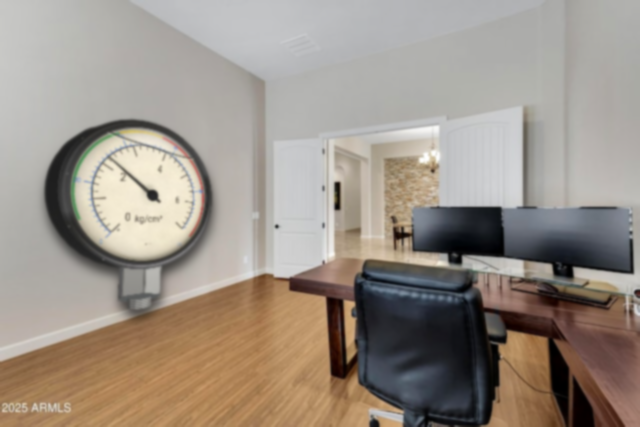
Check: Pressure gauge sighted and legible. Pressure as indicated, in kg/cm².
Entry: 2.2 kg/cm²
